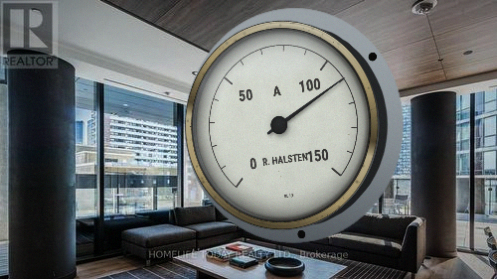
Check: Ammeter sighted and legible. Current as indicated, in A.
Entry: 110 A
